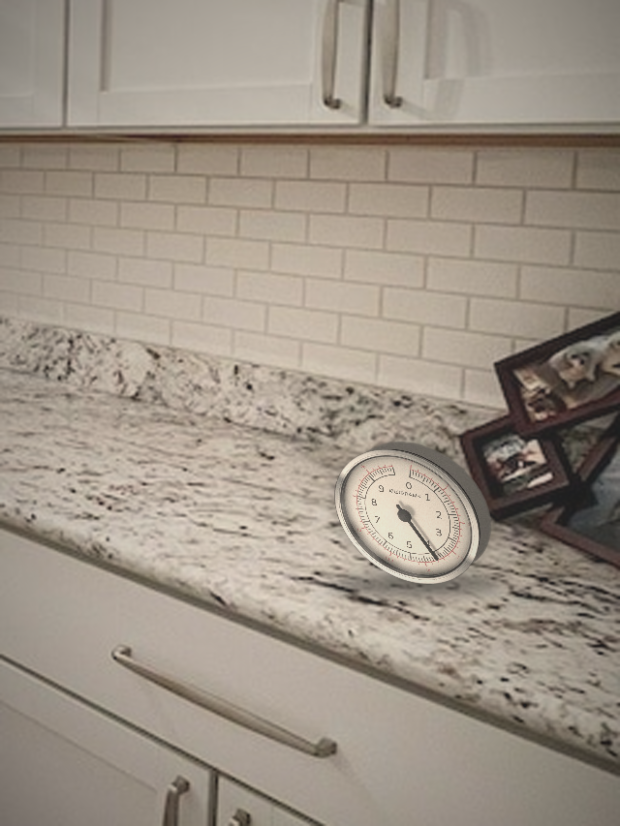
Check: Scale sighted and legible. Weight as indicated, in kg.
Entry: 4 kg
